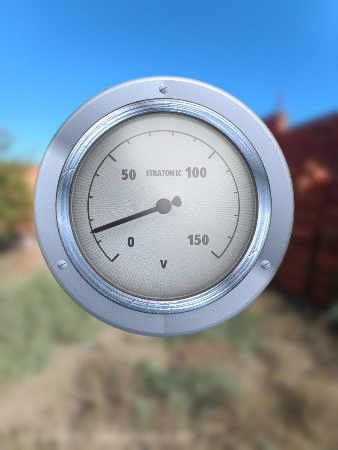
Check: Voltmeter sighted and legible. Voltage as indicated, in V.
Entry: 15 V
